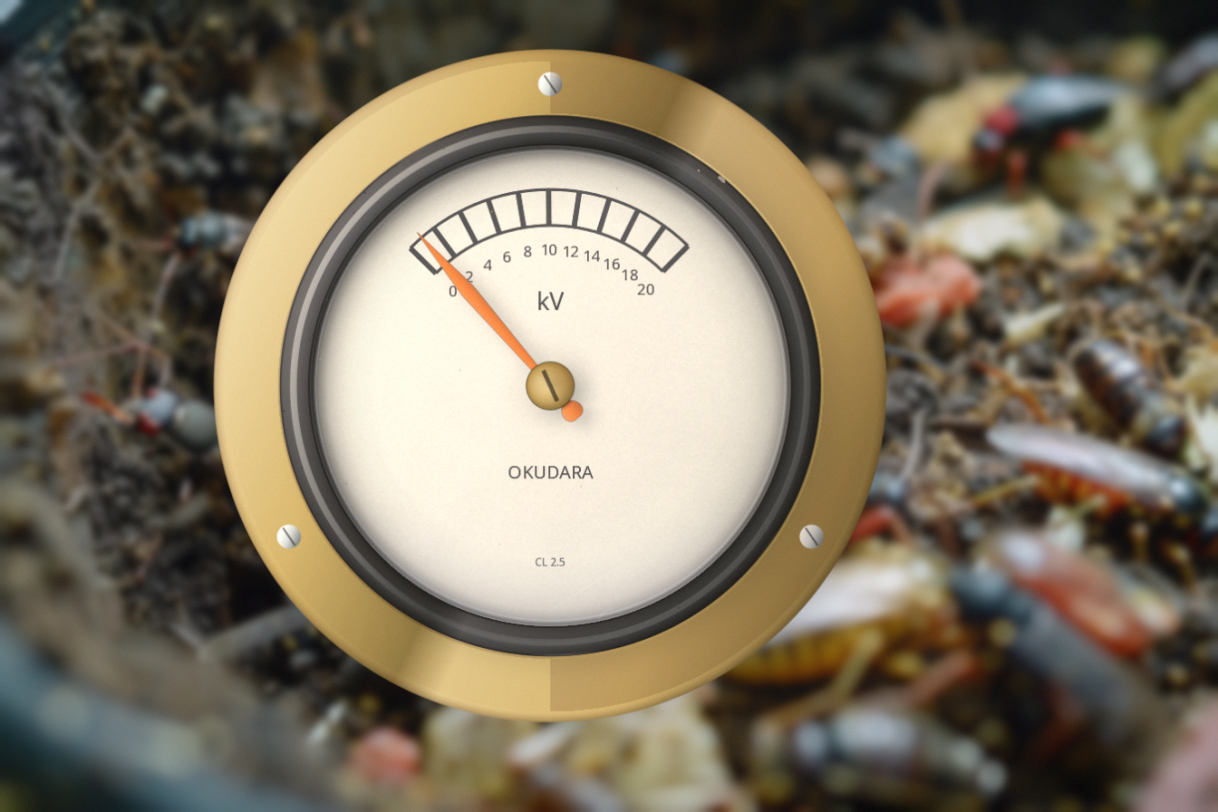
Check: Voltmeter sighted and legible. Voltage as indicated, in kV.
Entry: 1 kV
